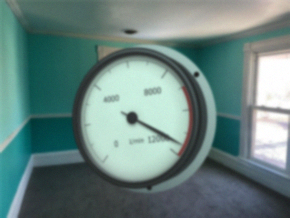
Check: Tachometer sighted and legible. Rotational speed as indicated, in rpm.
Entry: 11500 rpm
